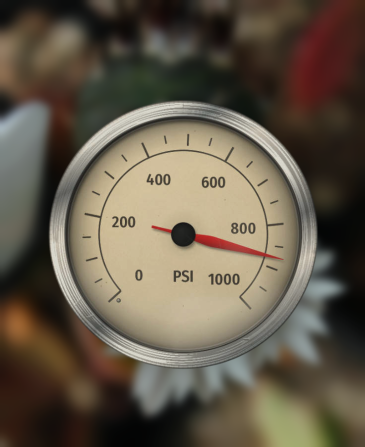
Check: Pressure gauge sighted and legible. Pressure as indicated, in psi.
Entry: 875 psi
